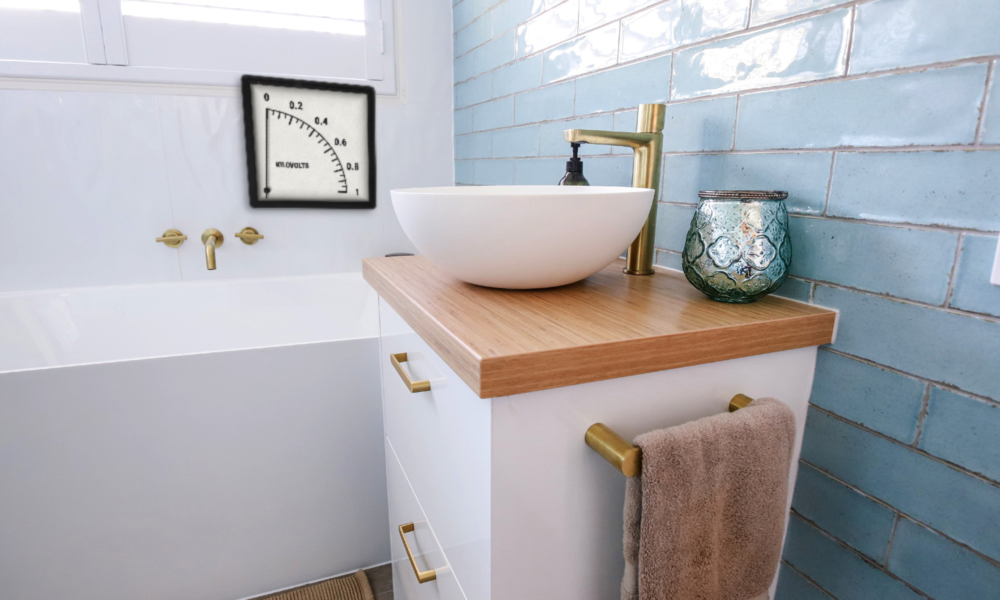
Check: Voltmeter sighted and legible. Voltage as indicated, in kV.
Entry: 0 kV
